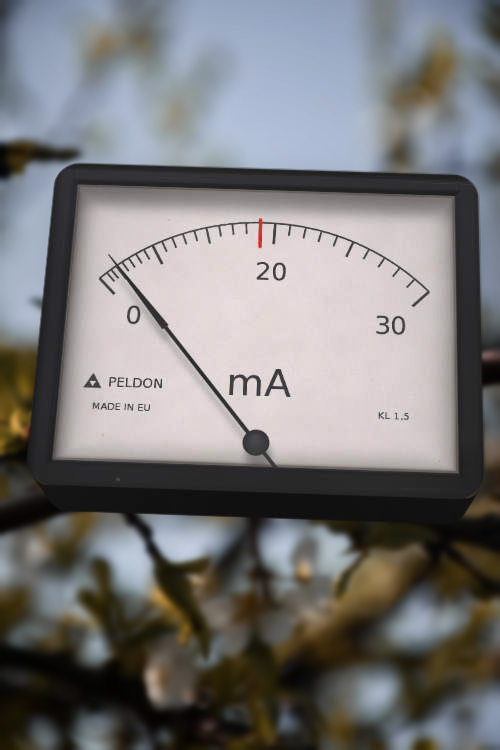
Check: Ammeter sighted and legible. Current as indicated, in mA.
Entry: 5 mA
